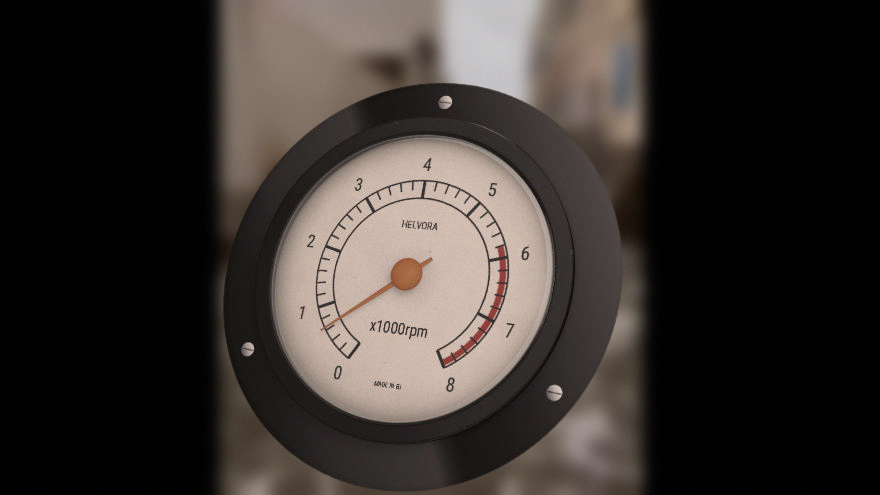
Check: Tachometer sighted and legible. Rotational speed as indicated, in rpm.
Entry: 600 rpm
